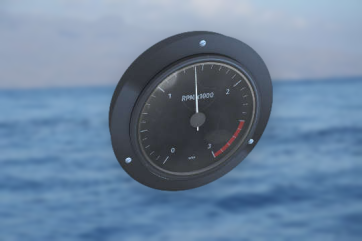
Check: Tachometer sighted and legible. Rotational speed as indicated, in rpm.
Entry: 1400 rpm
